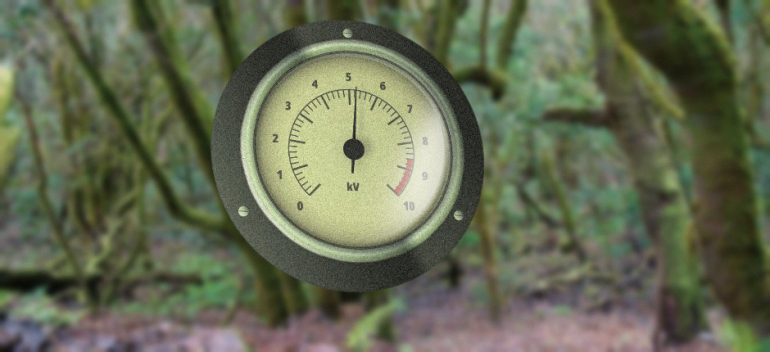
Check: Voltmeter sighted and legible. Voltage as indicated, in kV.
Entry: 5.2 kV
